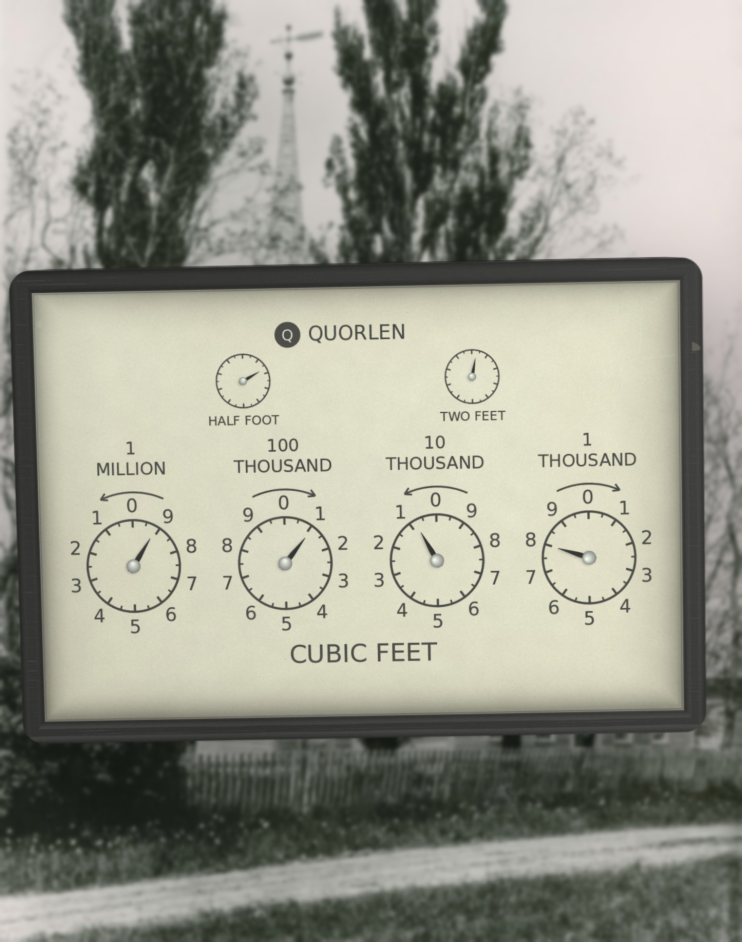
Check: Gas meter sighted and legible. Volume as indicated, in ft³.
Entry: 910800 ft³
